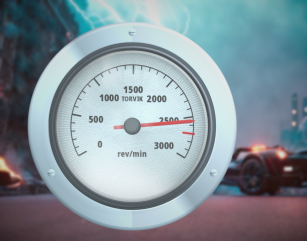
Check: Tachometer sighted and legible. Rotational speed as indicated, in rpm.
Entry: 2550 rpm
